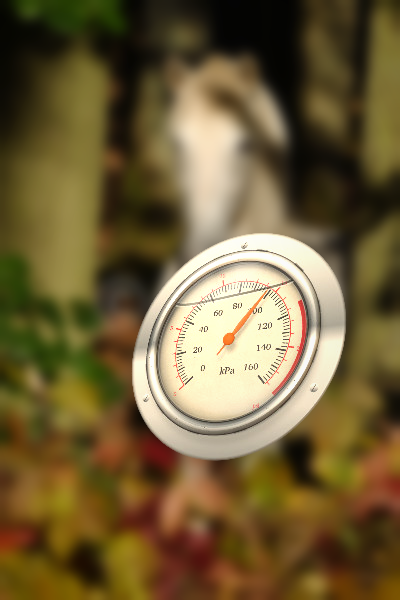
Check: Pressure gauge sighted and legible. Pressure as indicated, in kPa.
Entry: 100 kPa
